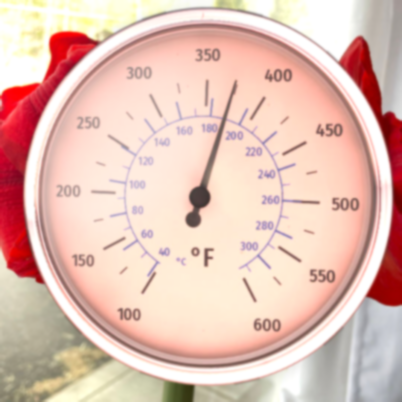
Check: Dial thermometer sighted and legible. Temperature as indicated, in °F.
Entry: 375 °F
